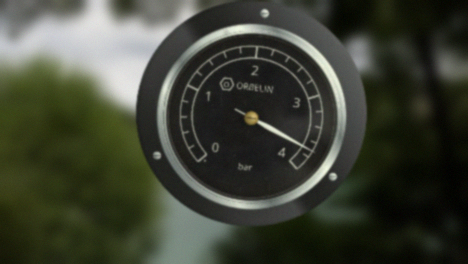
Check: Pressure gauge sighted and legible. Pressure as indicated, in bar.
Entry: 3.7 bar
